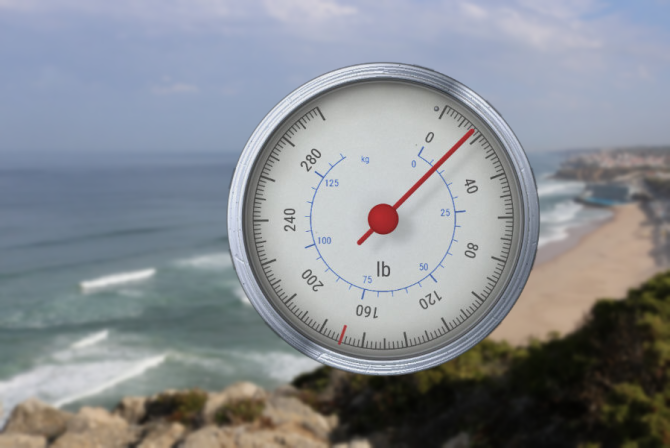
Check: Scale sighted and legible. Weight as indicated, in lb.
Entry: 16 lb
